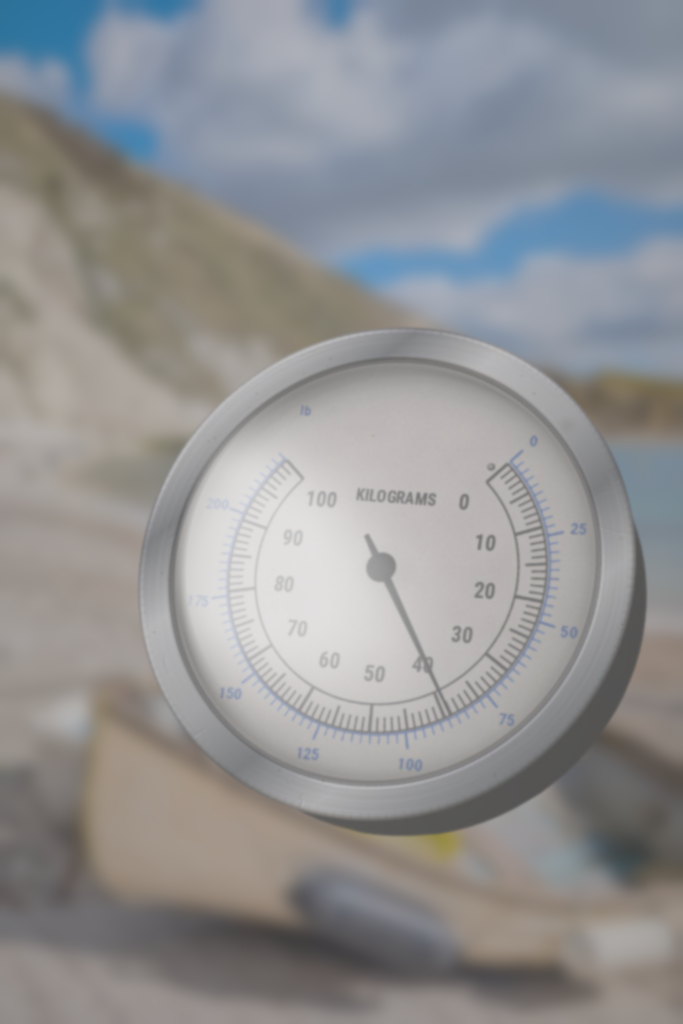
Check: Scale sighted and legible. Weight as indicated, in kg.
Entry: 39 kg
